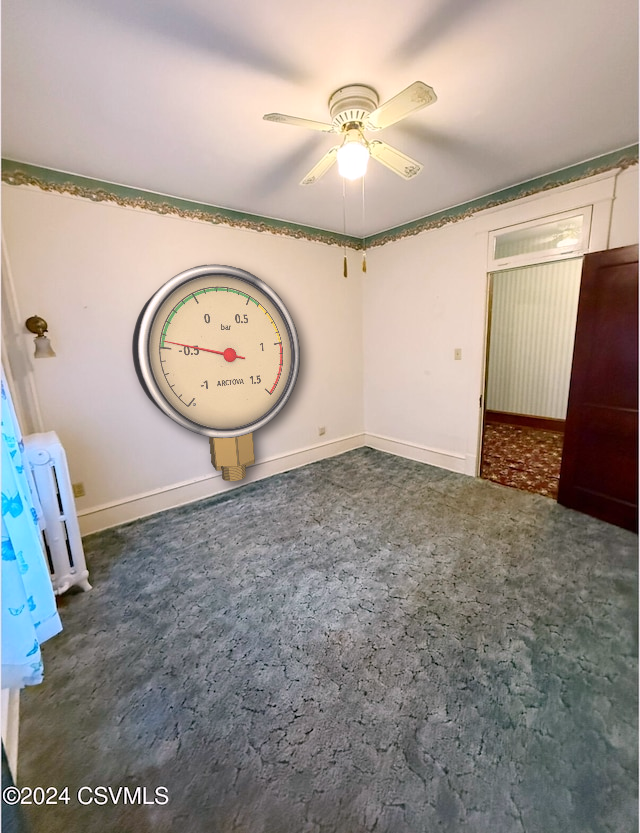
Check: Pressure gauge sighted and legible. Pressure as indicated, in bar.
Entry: -0.45 bar
